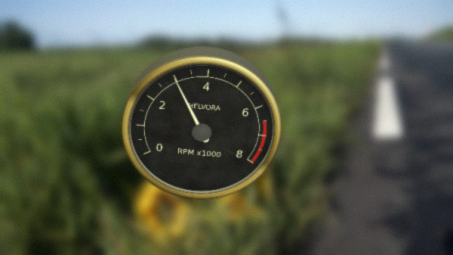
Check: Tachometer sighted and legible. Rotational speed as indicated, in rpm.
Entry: 3000 rpm
